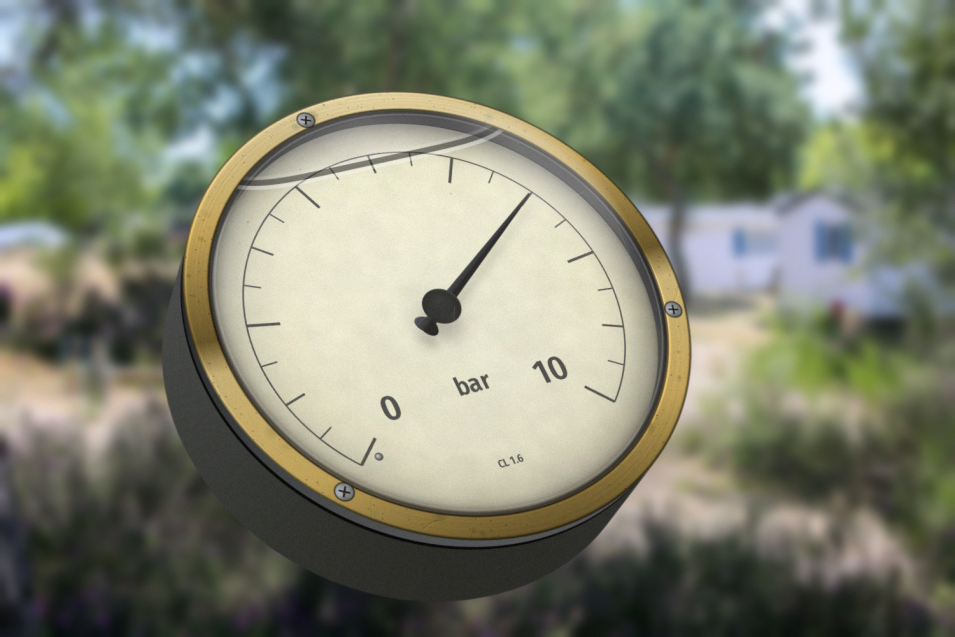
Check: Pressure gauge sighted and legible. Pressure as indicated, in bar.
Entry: 7 bar
